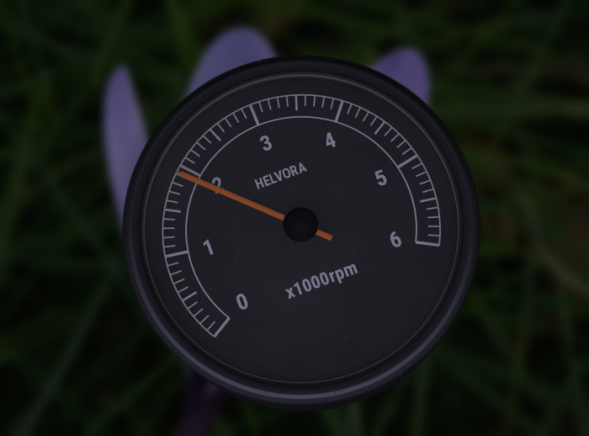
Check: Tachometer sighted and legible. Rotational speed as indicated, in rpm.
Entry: 1900 rpm
